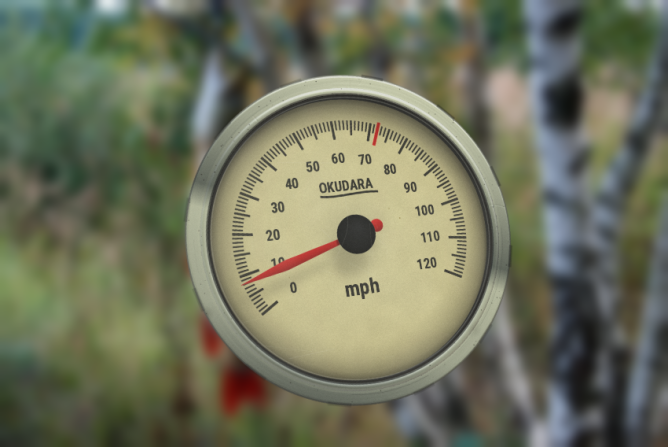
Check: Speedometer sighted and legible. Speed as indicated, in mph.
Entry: 8 mph
